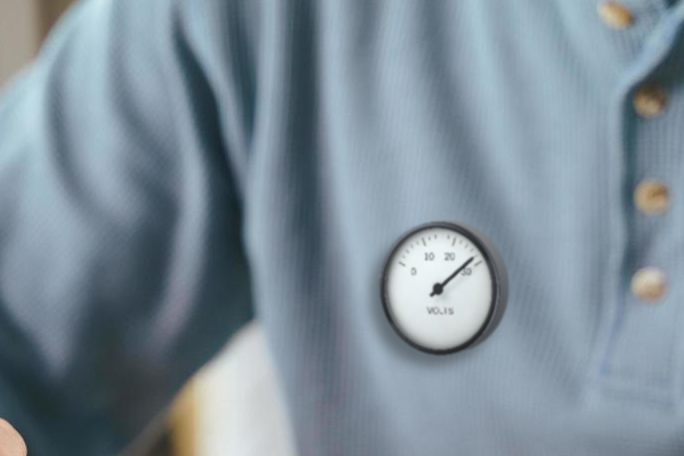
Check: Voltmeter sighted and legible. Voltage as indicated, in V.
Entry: 28 V
